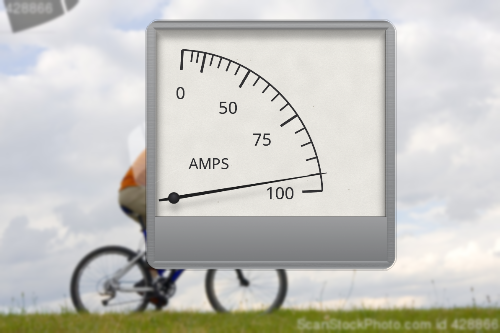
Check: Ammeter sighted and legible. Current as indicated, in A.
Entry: 95 A
